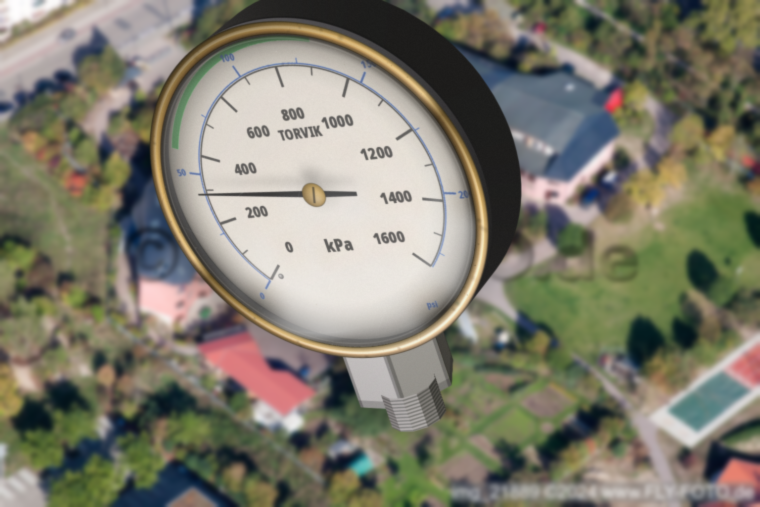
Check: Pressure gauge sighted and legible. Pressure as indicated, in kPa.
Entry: 300 kPa
